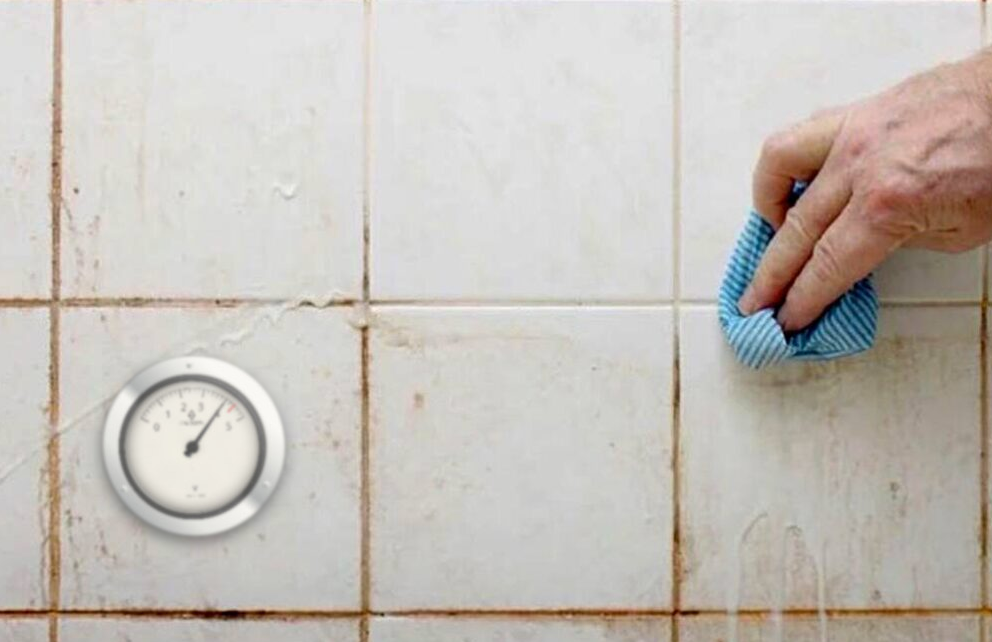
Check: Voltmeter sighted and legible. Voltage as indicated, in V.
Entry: 4 V
